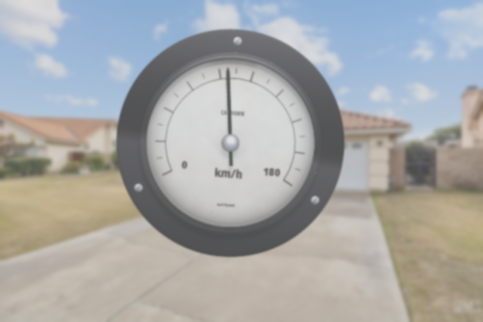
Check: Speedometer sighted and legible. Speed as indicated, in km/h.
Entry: 85 km/h
